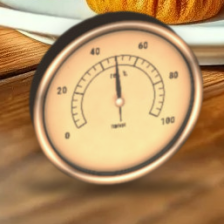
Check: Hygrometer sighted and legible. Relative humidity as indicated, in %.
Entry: 48 %
